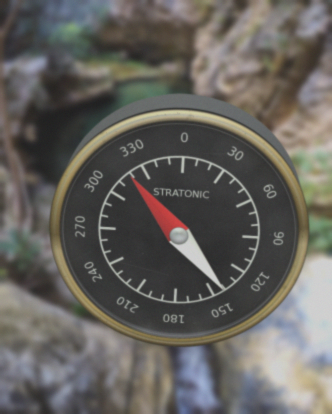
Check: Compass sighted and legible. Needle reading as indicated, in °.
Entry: 320 °
